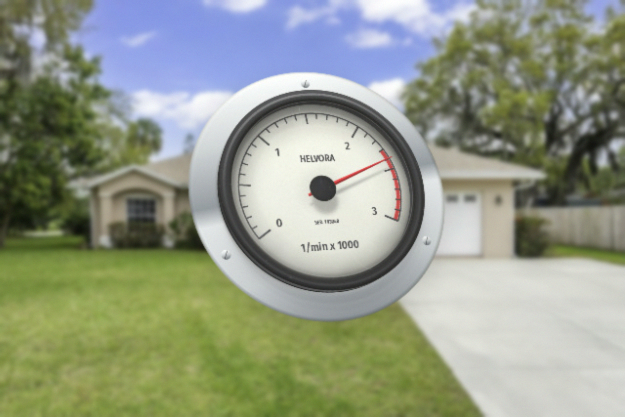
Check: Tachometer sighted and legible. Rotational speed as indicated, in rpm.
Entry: 2400 rpm
